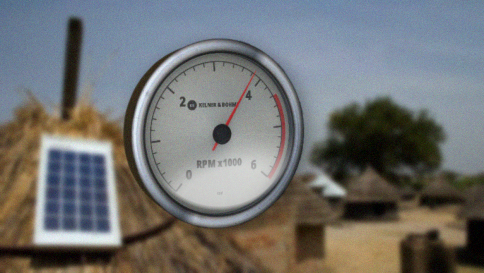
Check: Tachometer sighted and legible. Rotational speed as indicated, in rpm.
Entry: 3800 rpm
